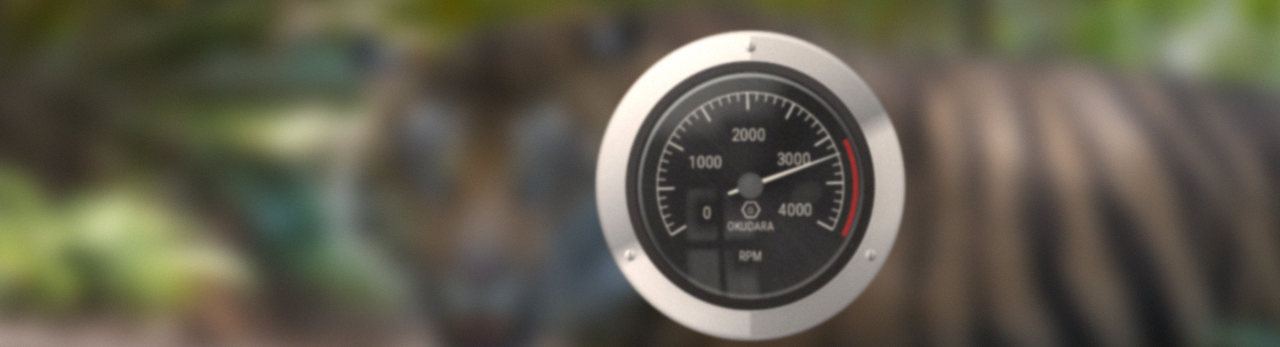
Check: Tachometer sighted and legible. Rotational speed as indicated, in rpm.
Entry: 3200 rpm
